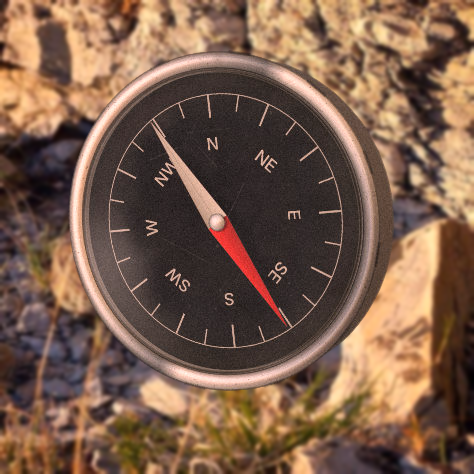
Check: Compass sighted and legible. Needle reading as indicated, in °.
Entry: 150 °
